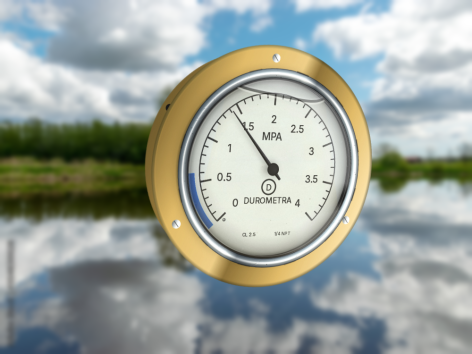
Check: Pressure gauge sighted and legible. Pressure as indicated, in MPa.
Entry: 1.4 MPa
